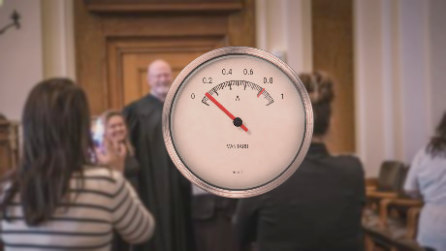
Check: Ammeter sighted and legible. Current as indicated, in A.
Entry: 0.1 A
